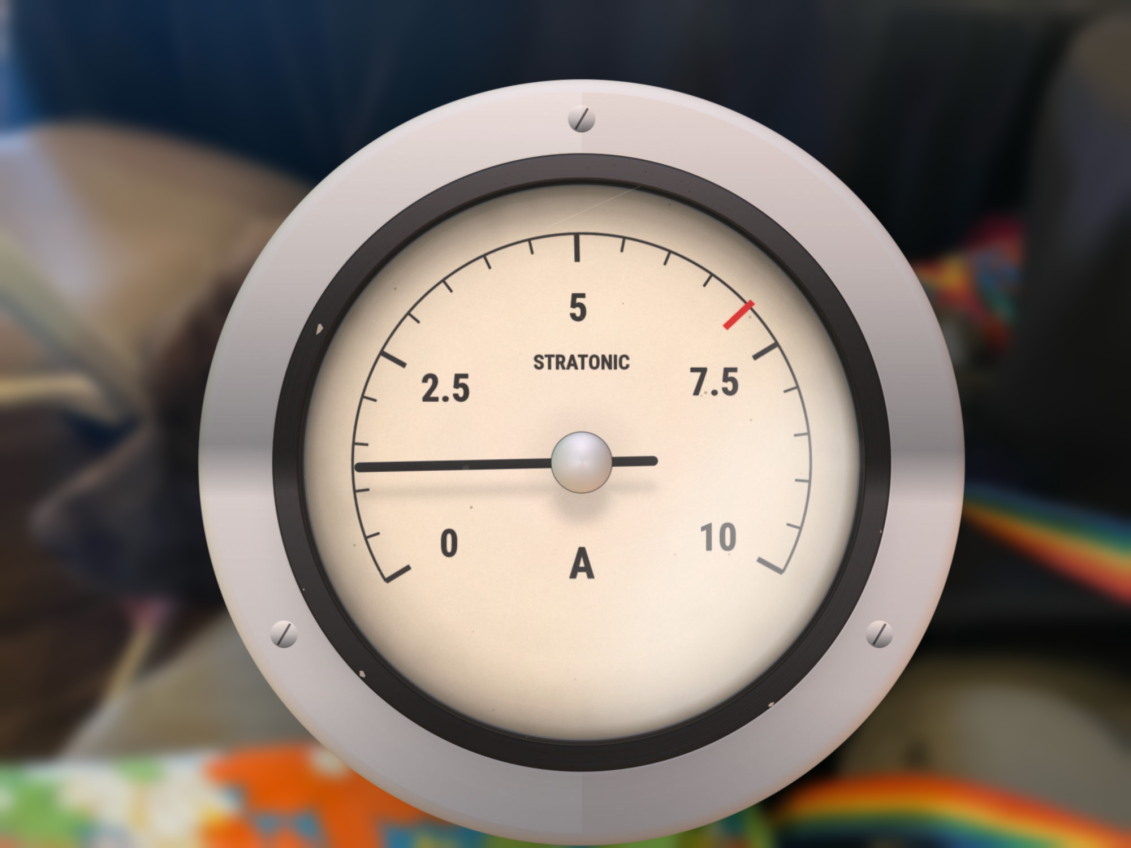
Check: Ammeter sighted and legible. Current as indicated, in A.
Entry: 1.25 A
